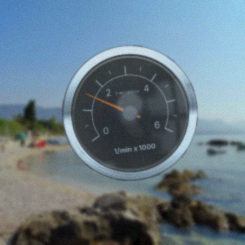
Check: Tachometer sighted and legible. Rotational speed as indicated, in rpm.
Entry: 1500 rpm
